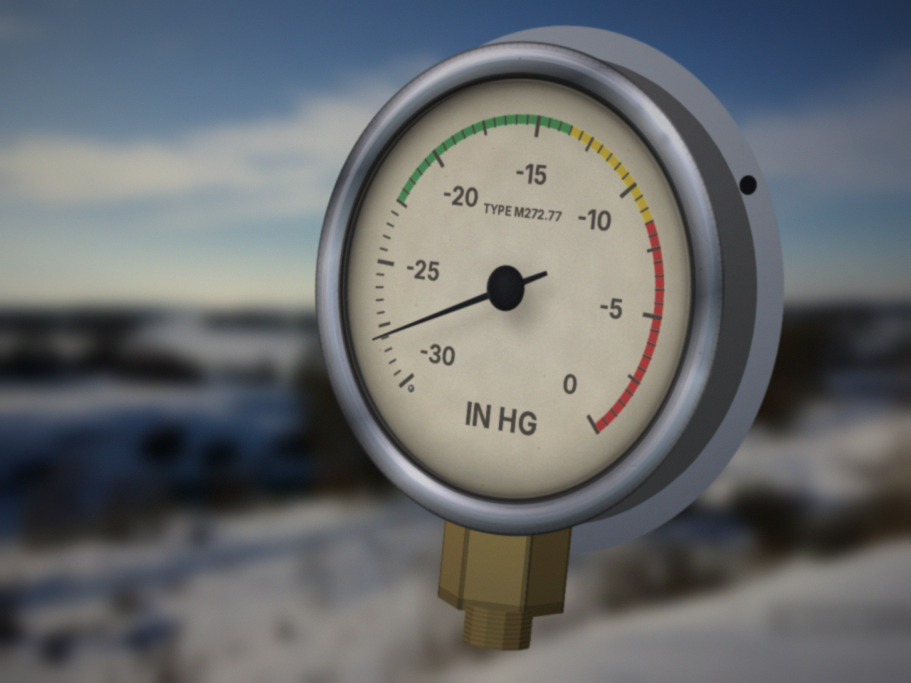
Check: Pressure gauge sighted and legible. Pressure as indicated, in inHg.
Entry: -28 inHg
